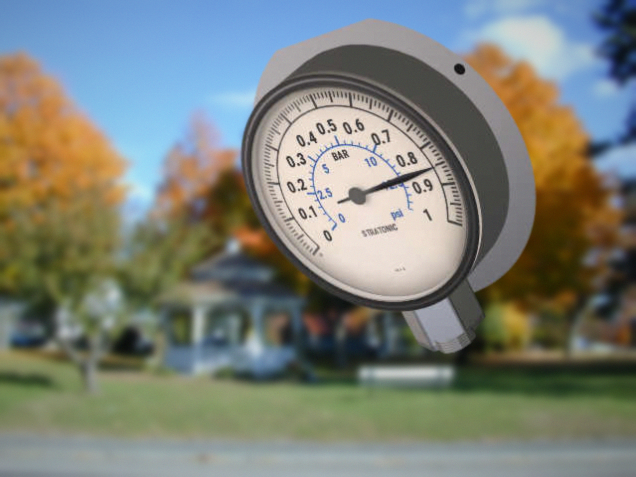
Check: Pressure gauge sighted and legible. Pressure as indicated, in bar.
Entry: 0.85 bar
